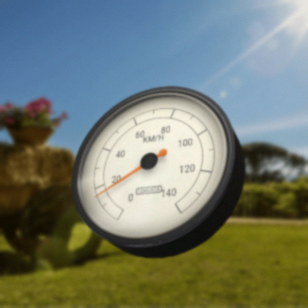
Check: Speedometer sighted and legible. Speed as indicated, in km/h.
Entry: 15 km/h
